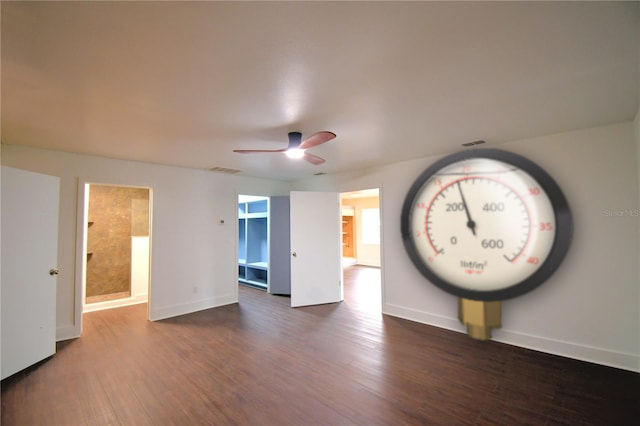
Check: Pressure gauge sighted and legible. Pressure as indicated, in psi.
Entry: 260 psi
